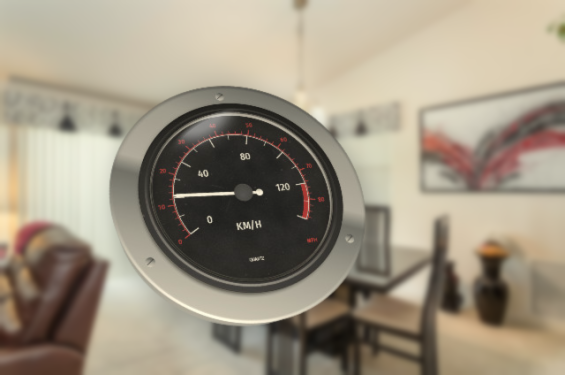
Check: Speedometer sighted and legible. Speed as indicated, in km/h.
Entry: 20 km/h
